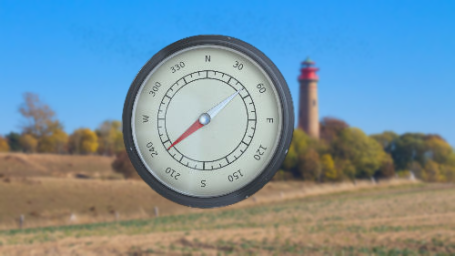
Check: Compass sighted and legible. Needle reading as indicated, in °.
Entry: 230 °
